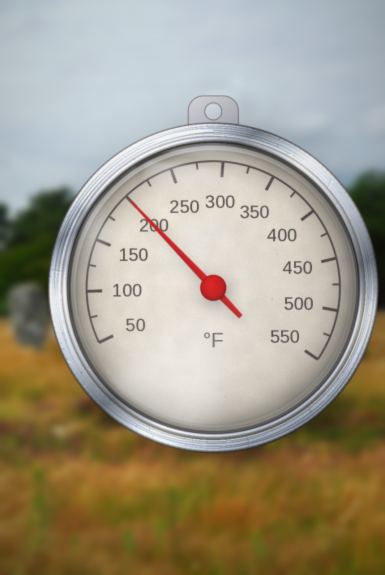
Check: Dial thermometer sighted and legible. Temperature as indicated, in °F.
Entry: 200 °F
